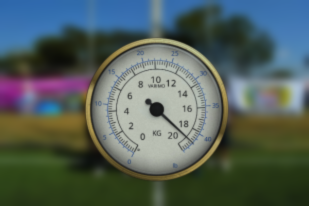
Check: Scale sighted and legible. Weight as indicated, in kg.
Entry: 19 kg
